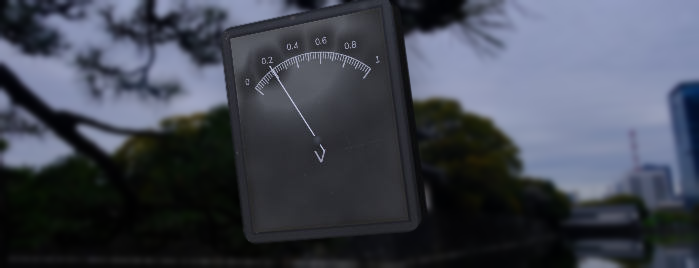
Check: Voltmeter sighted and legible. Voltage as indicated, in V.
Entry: 0.2 V
